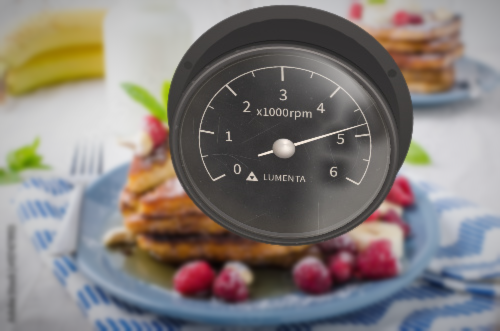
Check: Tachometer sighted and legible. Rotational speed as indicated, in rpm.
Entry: 4750 rpm
